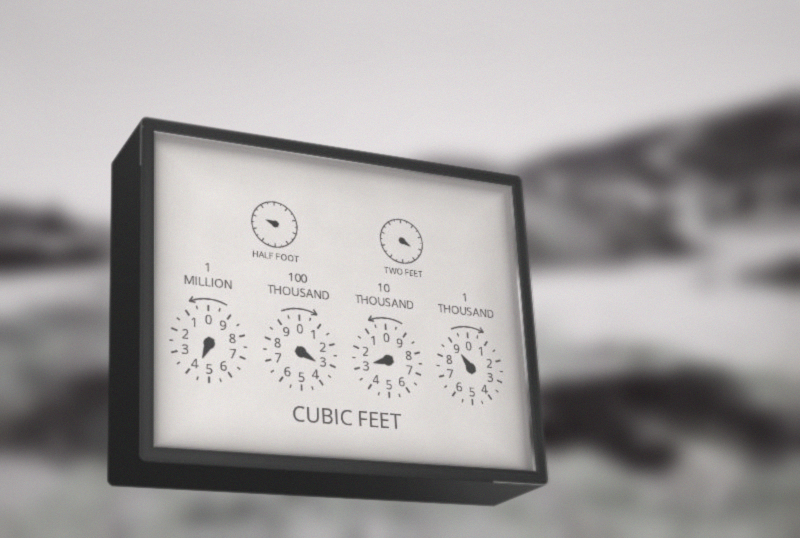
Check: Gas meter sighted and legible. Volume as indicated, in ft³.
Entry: 432900 ft³
